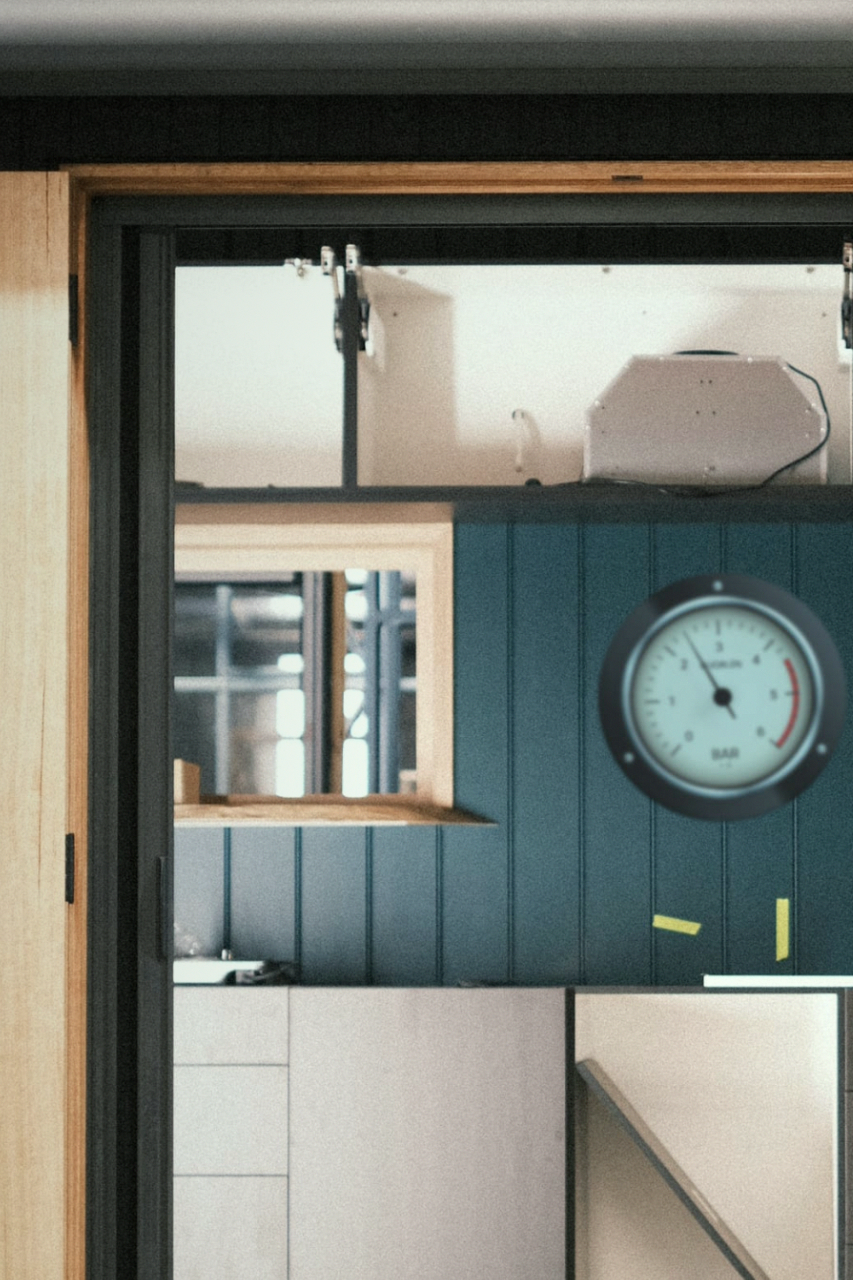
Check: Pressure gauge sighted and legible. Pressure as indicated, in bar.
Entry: 2.4 bar
